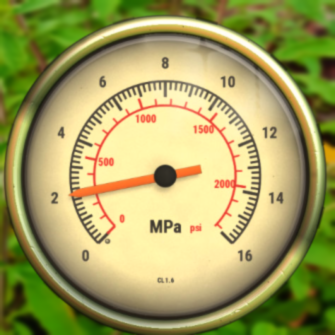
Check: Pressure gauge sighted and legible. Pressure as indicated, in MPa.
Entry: 2 MPa
